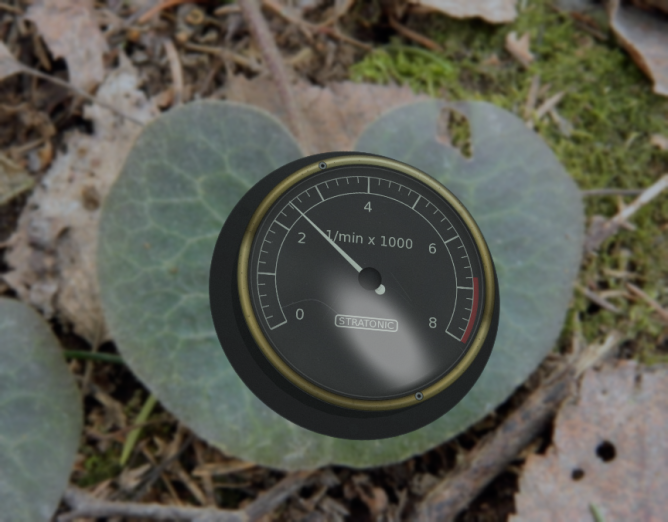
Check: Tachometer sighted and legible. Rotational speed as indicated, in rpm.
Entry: 2400 rpm
